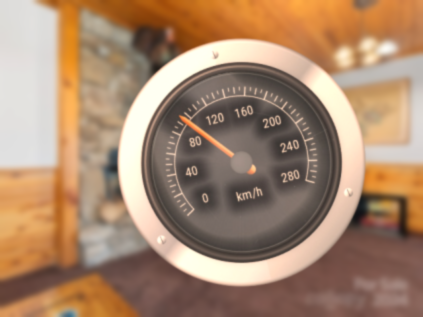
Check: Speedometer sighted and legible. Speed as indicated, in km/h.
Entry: 95 km/h
